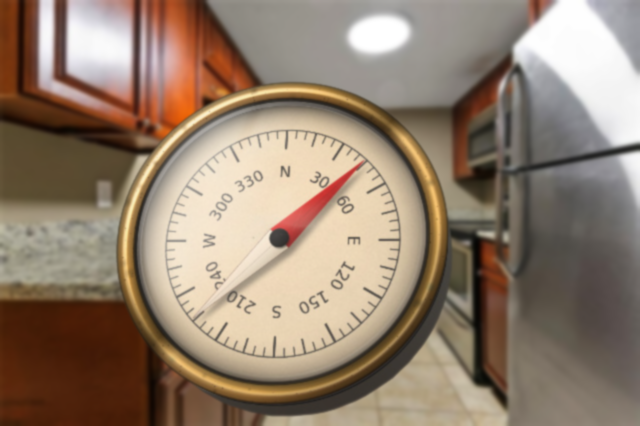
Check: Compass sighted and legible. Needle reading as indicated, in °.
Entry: 45 °
